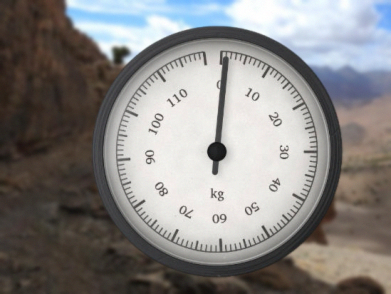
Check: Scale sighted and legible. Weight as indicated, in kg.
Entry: 1 kg
